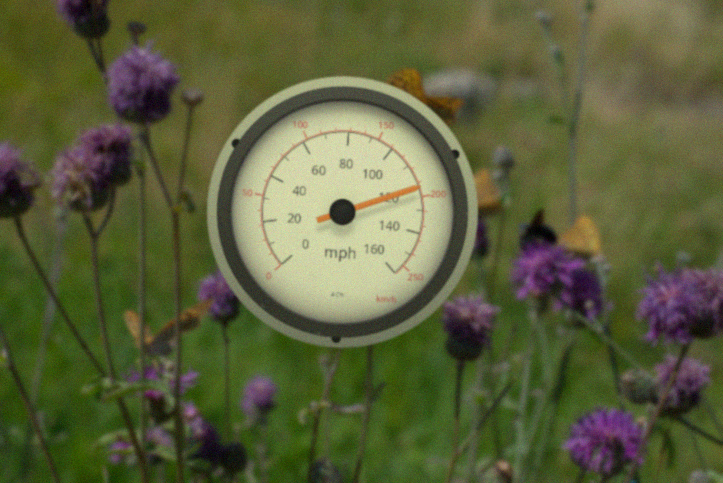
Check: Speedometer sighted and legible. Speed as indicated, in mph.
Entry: 120 mph
